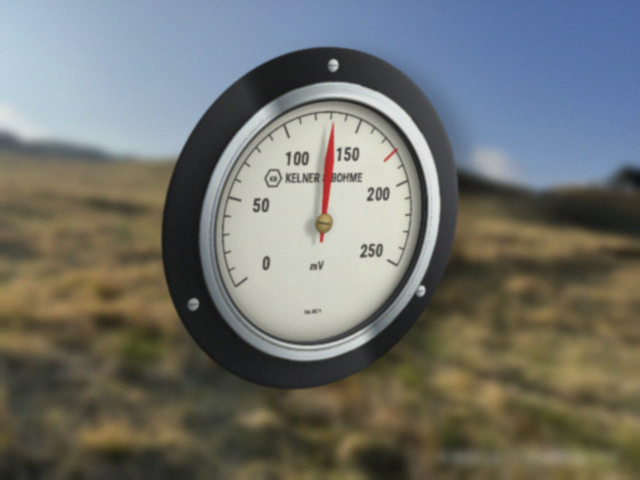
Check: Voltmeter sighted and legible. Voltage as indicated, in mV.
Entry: 130 mV
